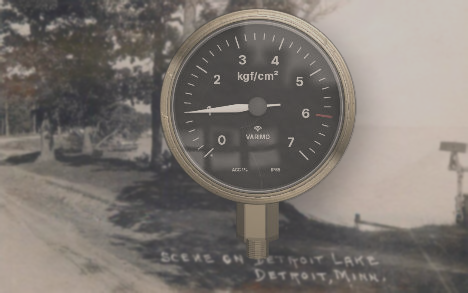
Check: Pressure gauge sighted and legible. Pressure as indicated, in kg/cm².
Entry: 1 kg/cm²
